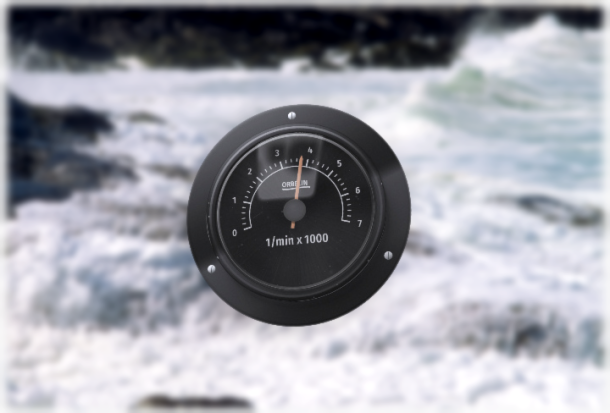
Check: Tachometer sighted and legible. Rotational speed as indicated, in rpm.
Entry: 3800 rpm
